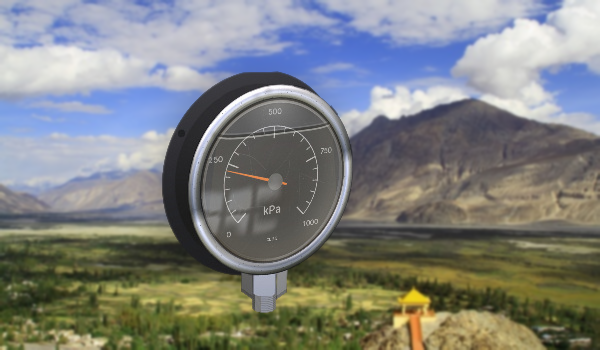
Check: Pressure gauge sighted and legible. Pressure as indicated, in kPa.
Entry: 225 kPa
